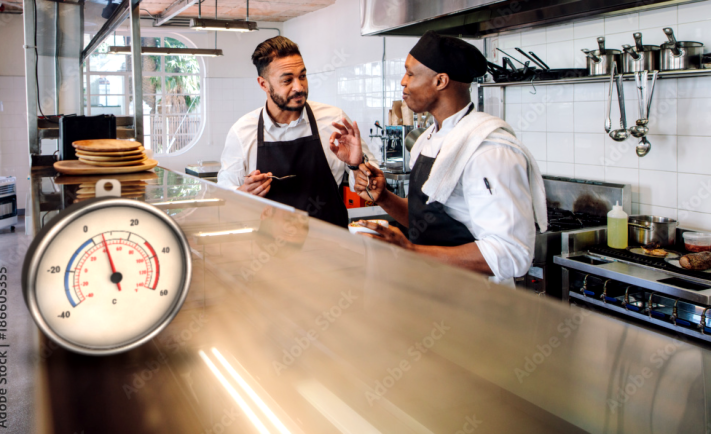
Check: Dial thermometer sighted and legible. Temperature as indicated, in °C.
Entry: 5 °C
